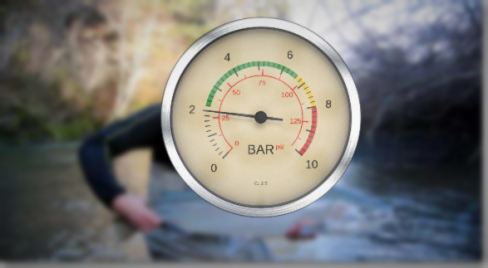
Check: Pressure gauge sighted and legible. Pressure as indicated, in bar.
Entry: 2 bar
